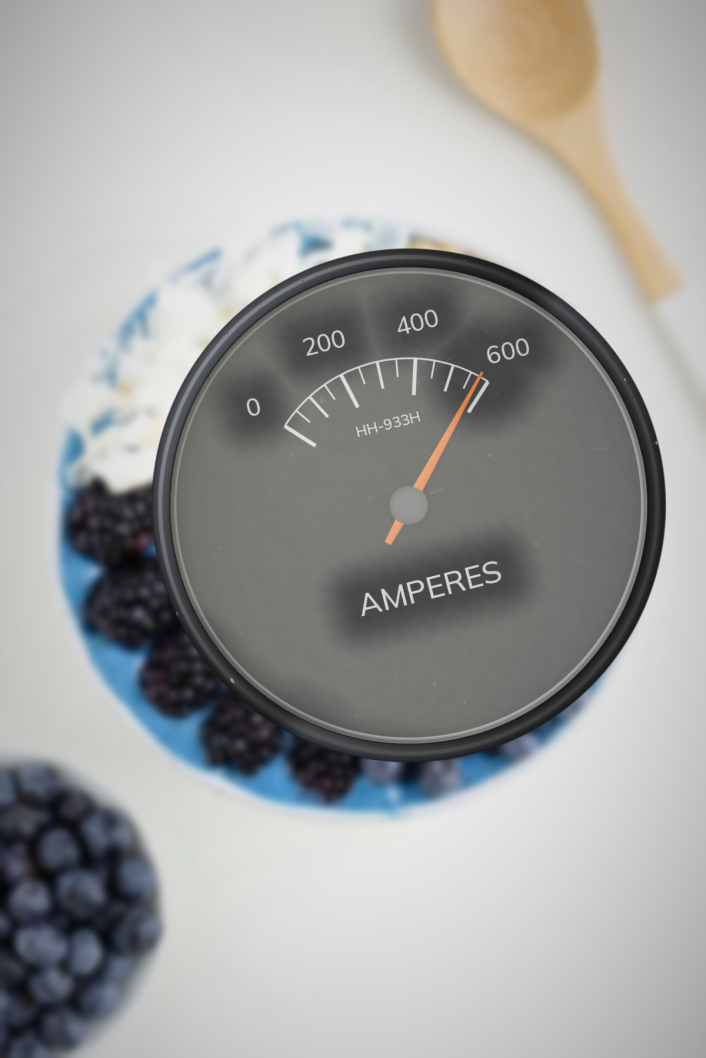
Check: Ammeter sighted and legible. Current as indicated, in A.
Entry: 575 A
